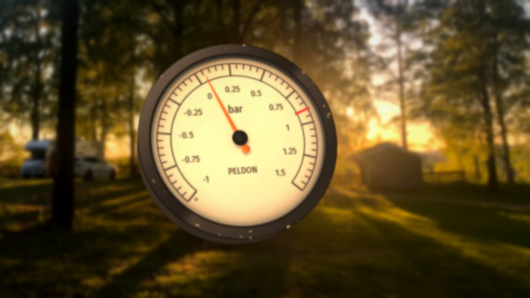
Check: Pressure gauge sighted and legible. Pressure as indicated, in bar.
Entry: 0.05 bar
